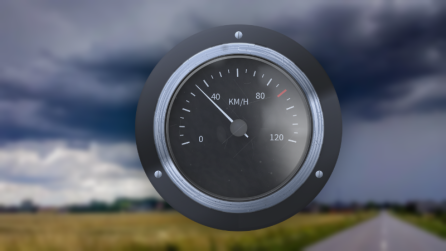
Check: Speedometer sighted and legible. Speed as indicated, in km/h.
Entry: 35 km/h
